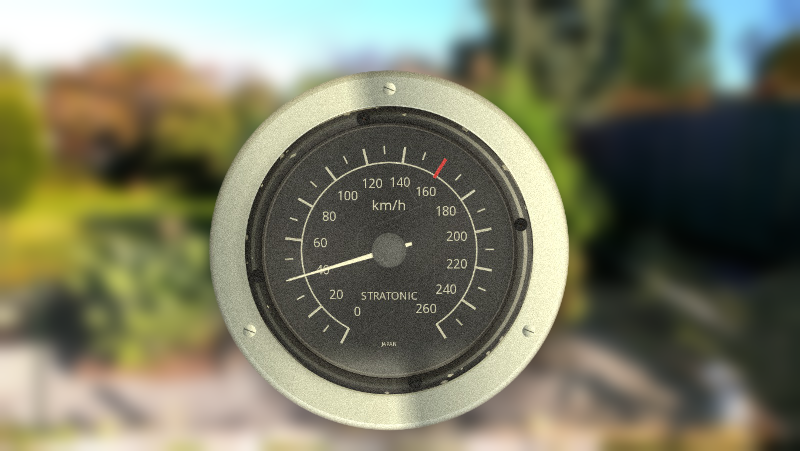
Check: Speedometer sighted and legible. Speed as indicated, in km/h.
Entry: 40 km/h
